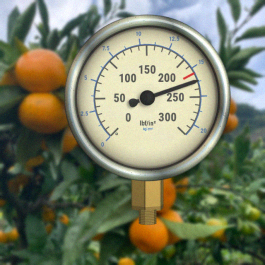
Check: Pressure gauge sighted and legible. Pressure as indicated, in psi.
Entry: 230 psi
